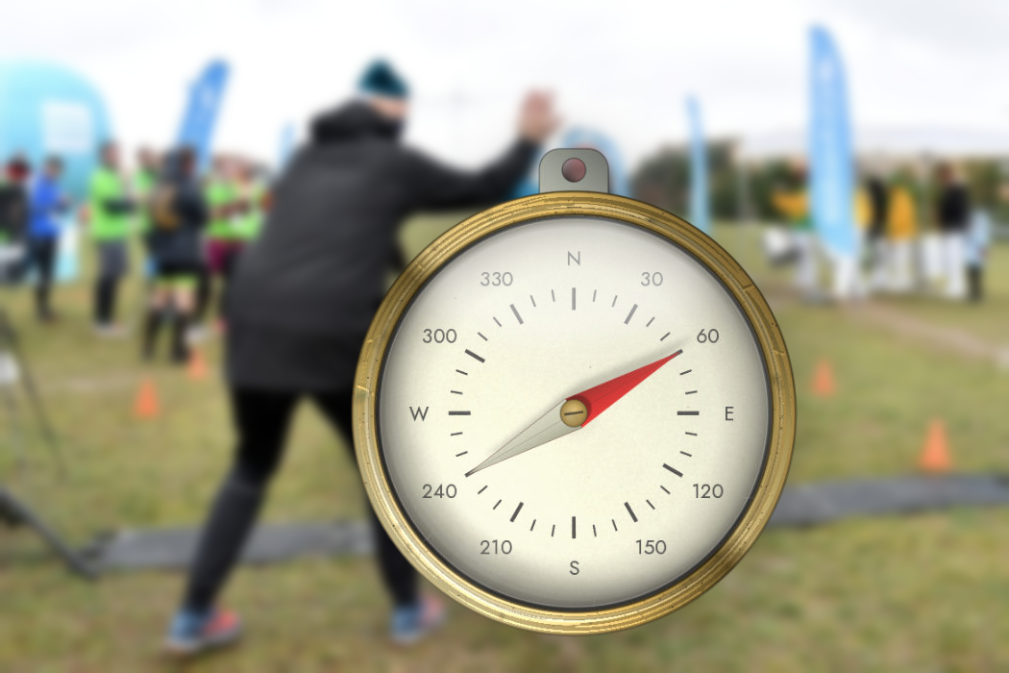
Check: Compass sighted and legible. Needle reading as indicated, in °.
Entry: 60 °
